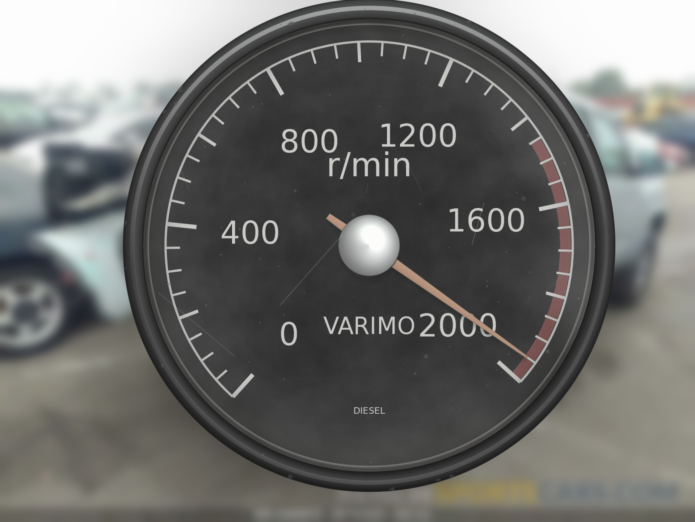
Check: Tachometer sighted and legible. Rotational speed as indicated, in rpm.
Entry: 1950 rpm
